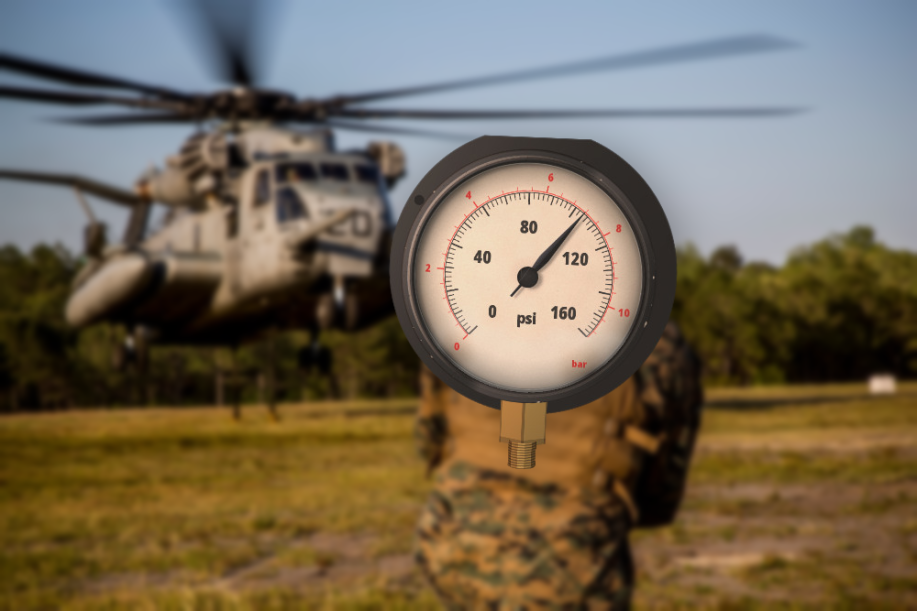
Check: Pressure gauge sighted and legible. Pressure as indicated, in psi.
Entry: 104 psi
